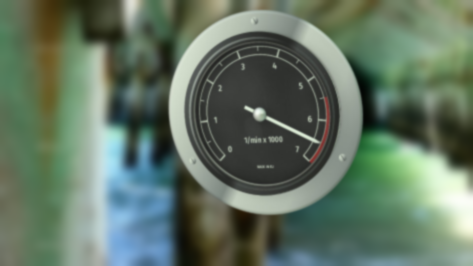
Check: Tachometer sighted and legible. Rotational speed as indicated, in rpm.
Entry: 6500 rpm
